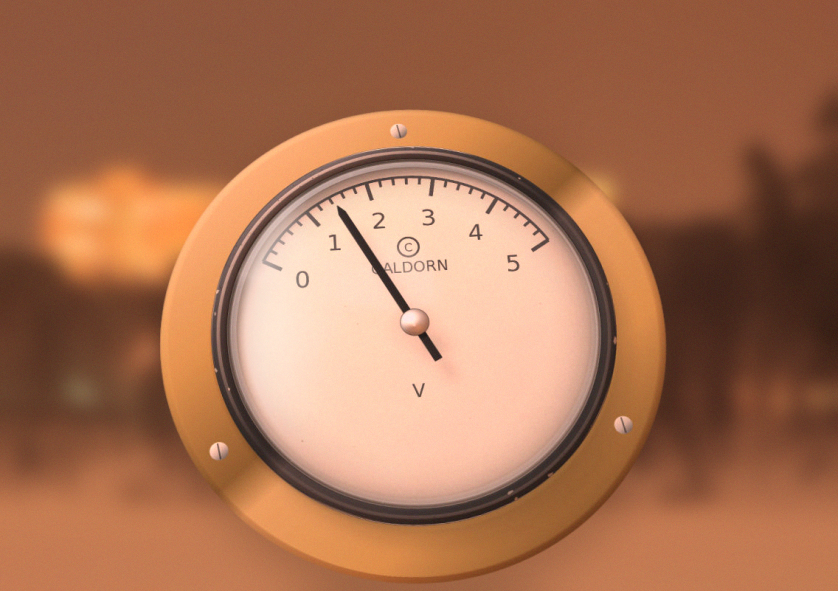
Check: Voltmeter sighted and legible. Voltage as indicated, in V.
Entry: 1.4 V
